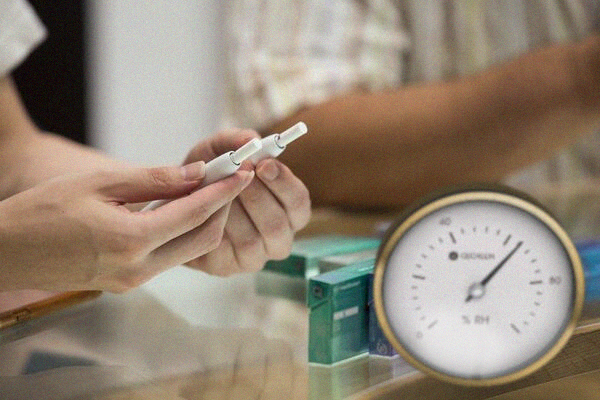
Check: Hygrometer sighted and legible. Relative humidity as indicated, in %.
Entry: 64 %
